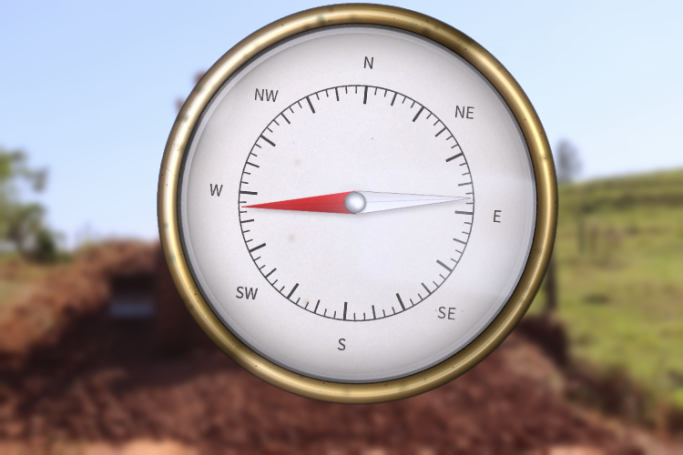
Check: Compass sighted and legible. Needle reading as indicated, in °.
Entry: 262.5 °
